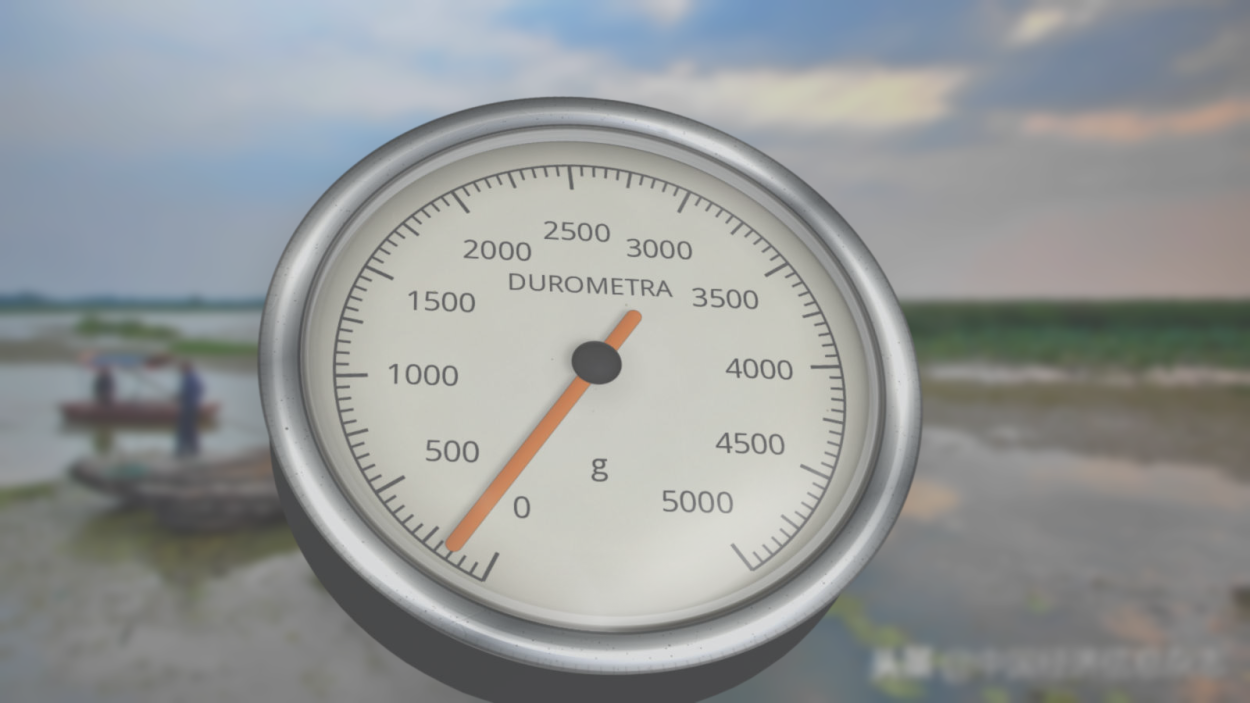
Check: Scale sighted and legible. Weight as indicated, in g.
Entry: 150 g
